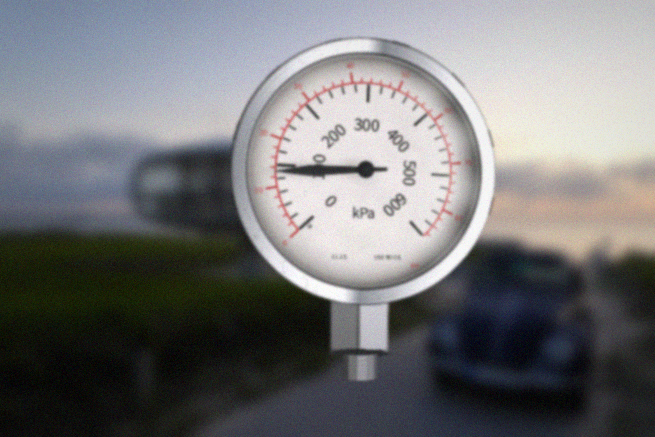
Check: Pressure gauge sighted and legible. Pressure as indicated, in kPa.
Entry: 90 kPa
